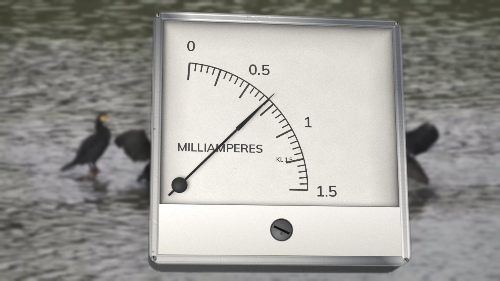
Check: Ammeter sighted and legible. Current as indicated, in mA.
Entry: 0.7 mA
